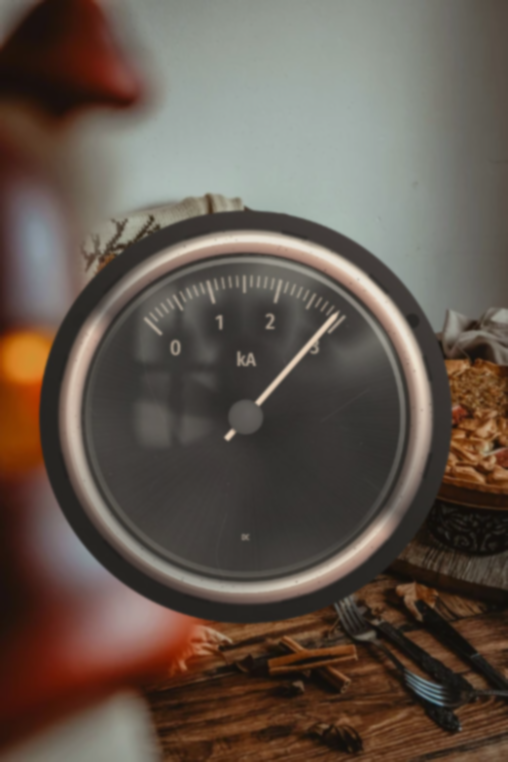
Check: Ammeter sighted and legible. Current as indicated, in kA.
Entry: 2.9 kA
